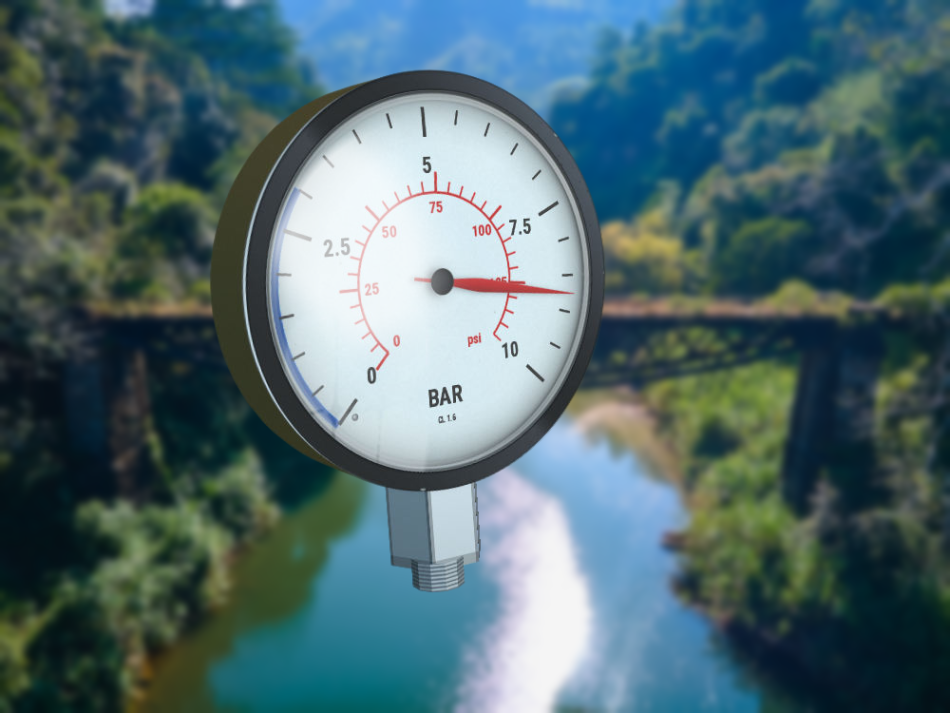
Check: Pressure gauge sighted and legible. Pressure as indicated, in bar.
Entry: 8.75 bar
